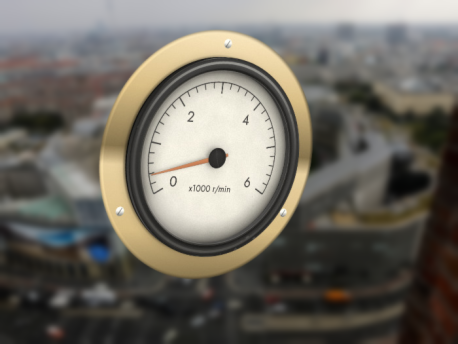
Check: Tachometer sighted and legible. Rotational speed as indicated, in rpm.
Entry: 400 rpm
